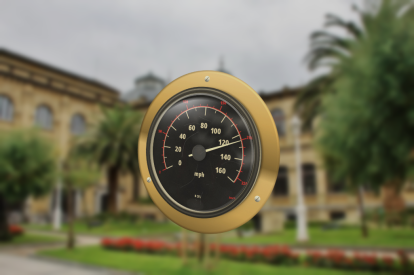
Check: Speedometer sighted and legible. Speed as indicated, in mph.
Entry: 125 mph
